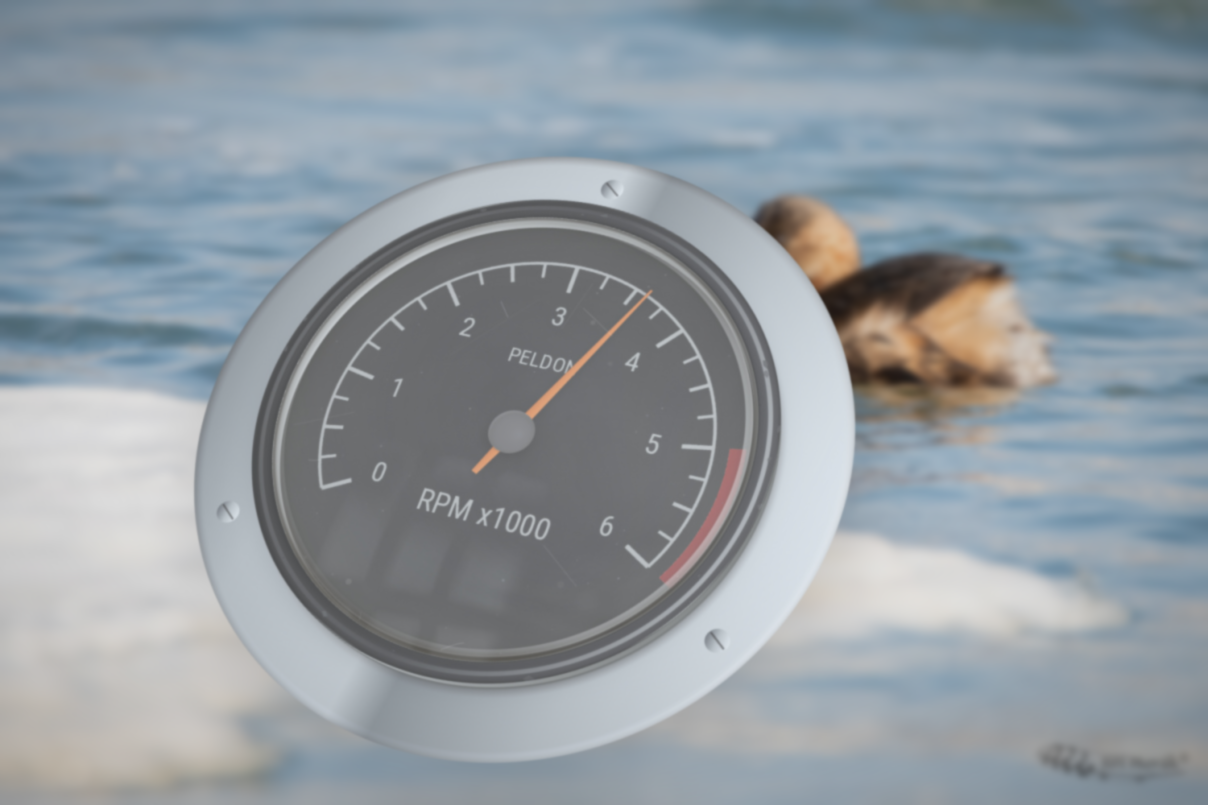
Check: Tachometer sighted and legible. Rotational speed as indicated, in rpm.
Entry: 3625 rpm
